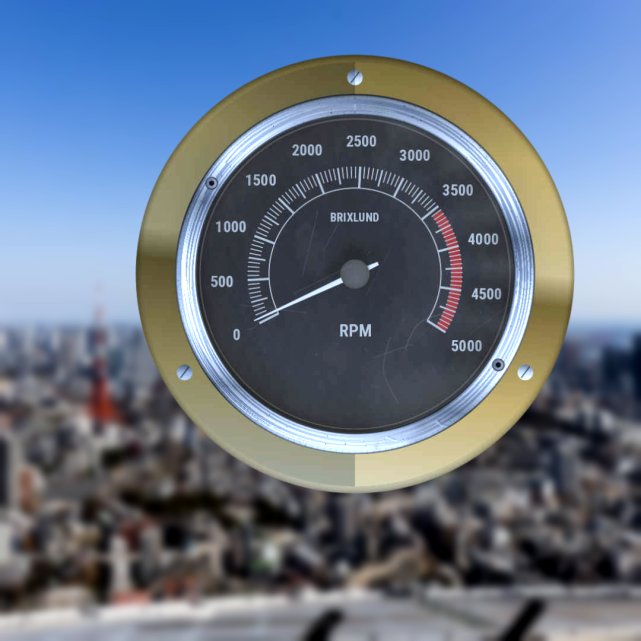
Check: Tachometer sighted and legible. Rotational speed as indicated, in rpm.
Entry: 50 rpm
